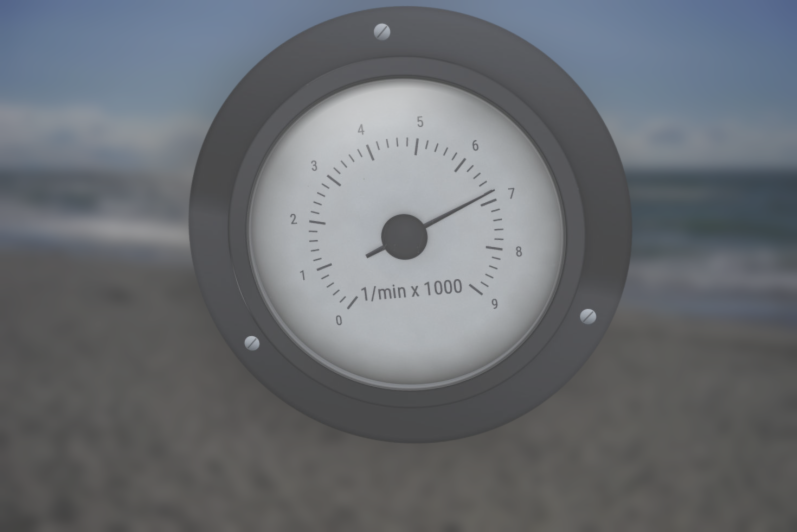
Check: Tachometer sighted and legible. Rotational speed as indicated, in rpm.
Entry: 6800 rpm
